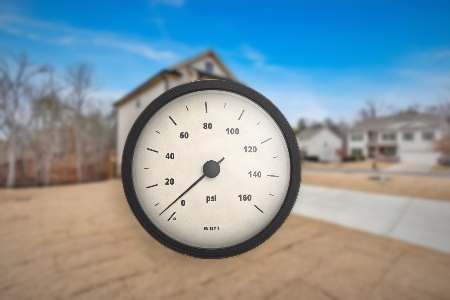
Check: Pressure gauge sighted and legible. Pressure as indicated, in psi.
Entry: 5 psi
